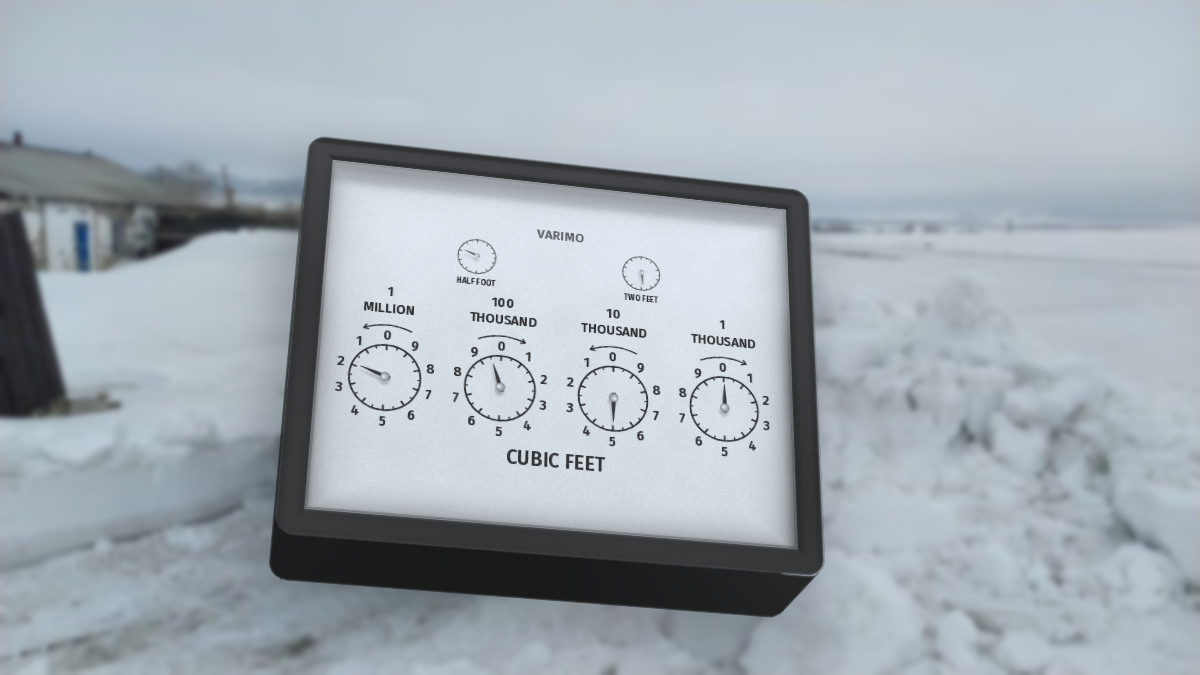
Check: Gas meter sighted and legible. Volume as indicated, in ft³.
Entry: 195000 ft³
